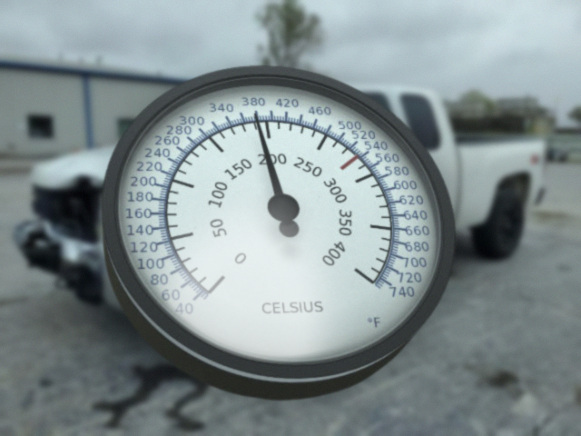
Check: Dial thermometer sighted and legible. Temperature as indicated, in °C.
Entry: 190 °C
